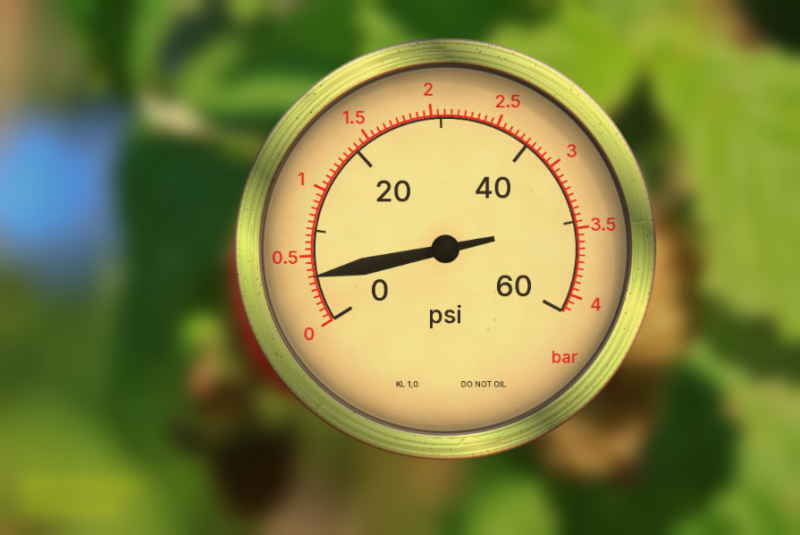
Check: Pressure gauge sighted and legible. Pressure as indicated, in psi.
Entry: 5 psi
